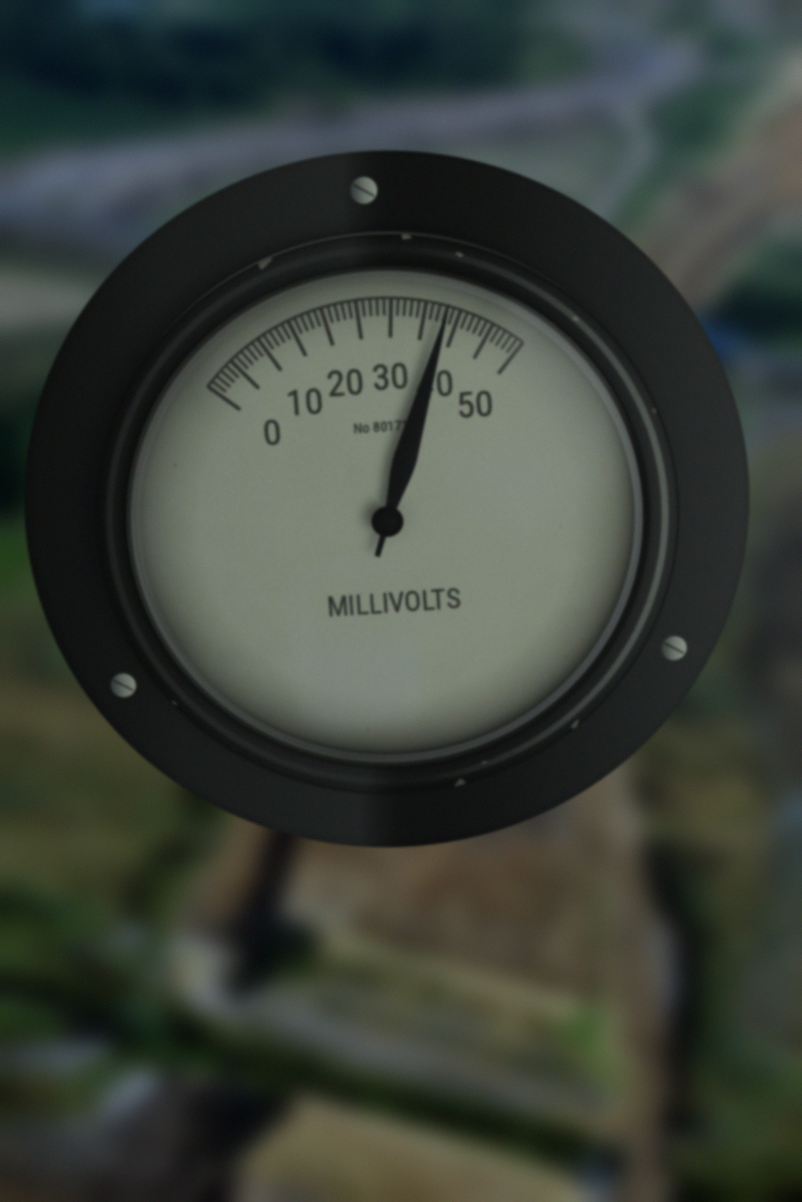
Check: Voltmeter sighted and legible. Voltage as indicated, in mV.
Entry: 38 mV
